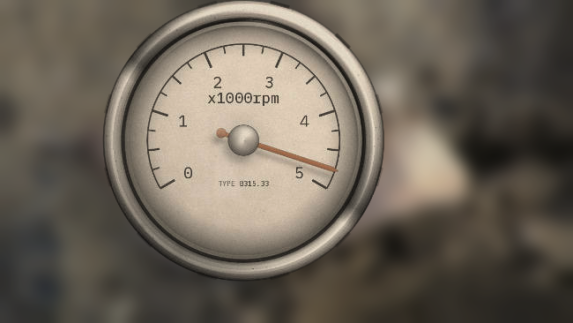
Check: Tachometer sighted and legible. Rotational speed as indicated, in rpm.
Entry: 4750 rpm
